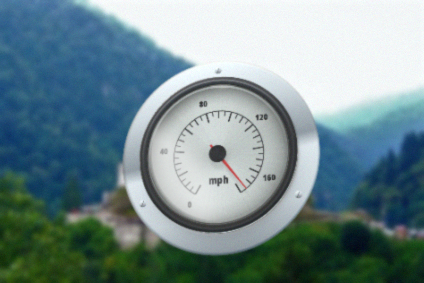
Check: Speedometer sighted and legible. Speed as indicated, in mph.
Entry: 175 mph
